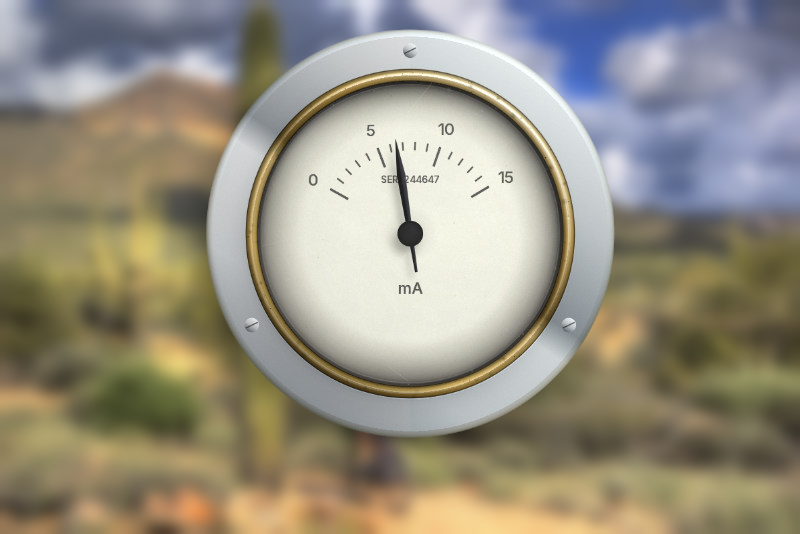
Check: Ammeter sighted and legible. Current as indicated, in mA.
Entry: 6.5 mA
